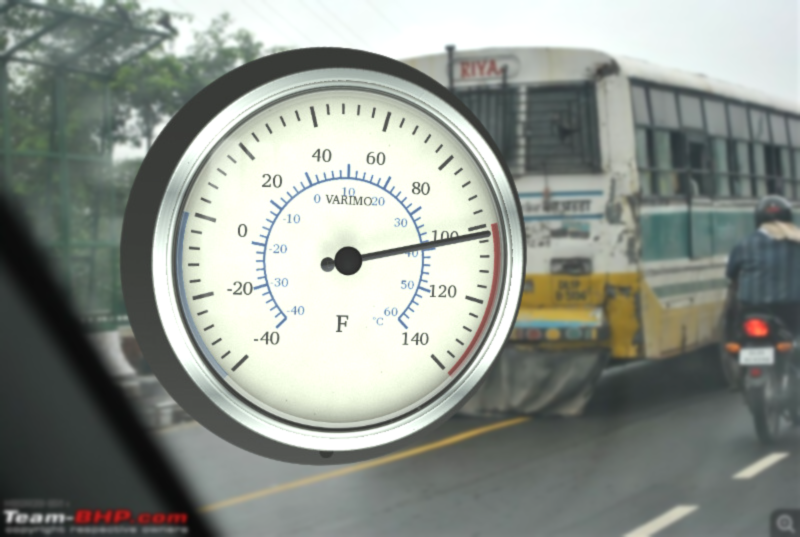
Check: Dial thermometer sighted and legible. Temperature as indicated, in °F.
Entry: 102 °F
